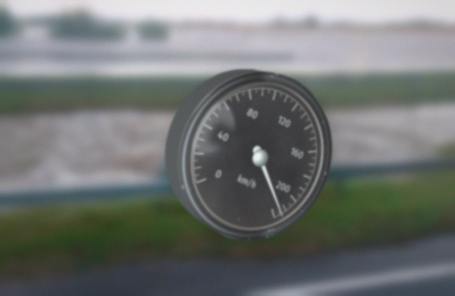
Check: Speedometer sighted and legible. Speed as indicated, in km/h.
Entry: 215 km/h
